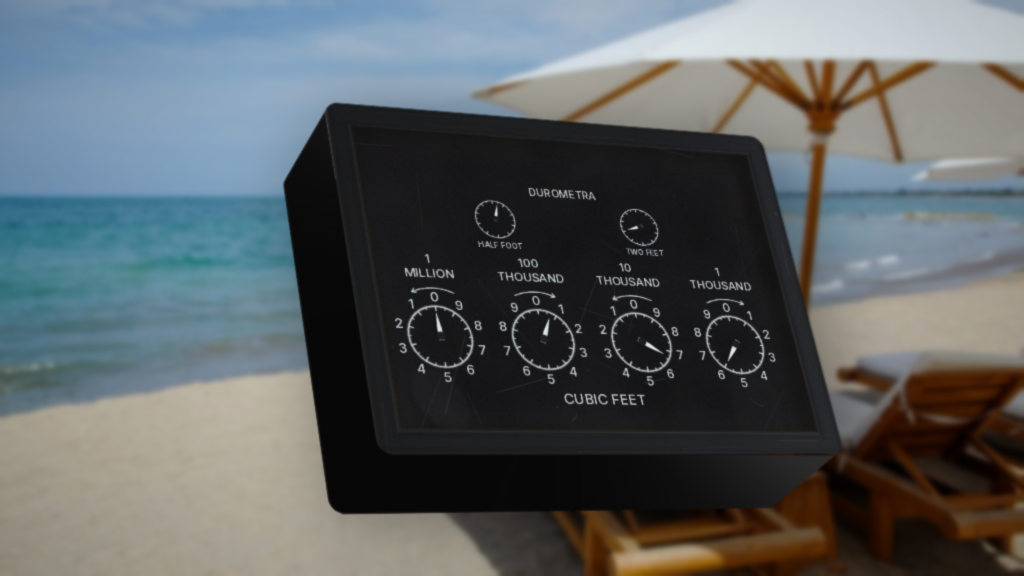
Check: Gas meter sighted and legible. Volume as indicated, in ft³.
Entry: 6600 ft³
